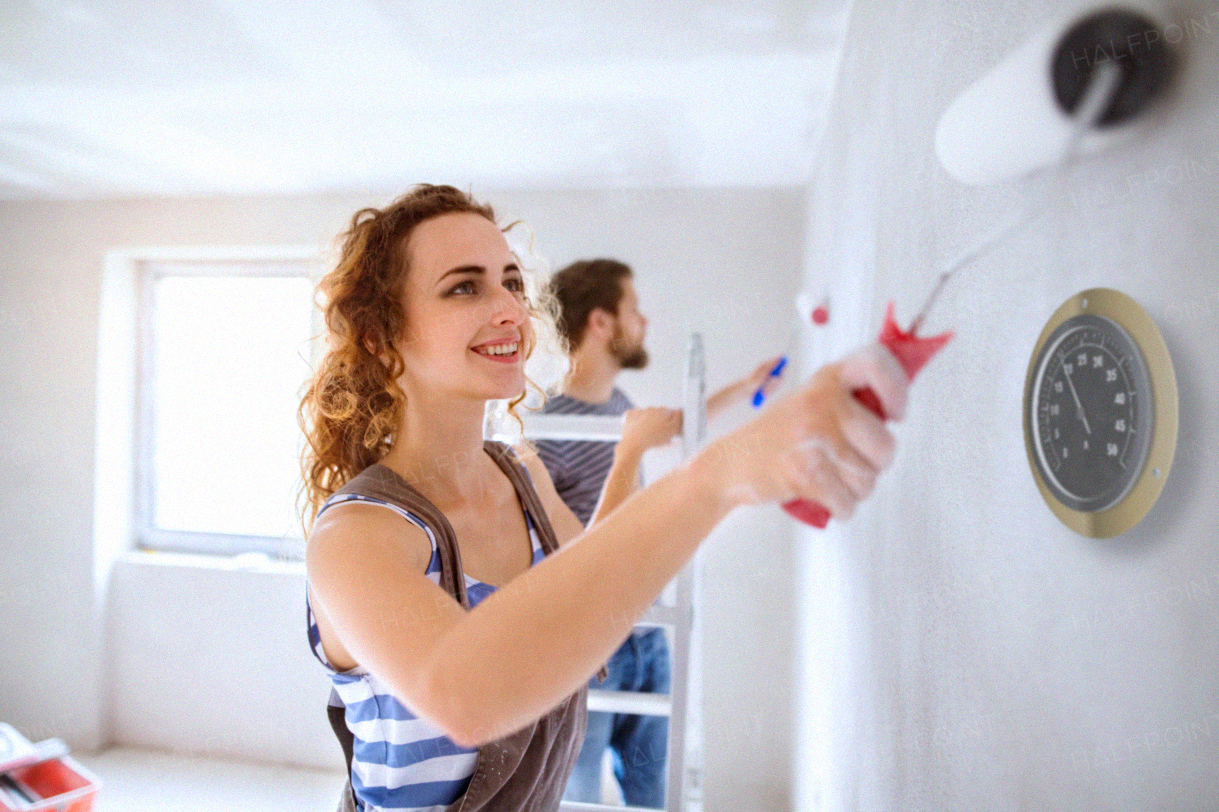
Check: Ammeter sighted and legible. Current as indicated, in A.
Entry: 20 A
